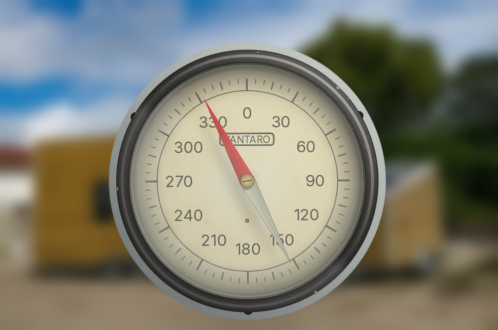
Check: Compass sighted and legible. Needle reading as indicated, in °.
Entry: 332.5 °
